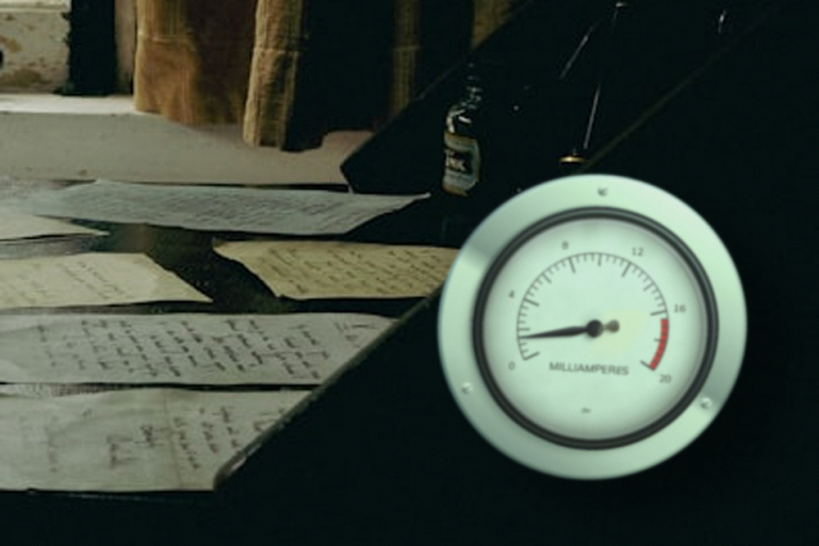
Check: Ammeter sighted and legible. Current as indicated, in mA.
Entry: 1.5 mA
